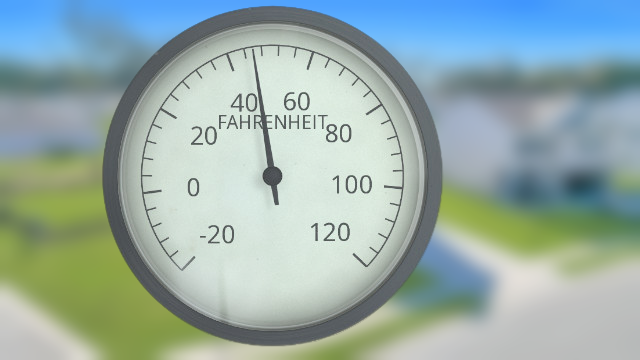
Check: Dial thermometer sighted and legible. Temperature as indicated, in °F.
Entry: 46 °F
